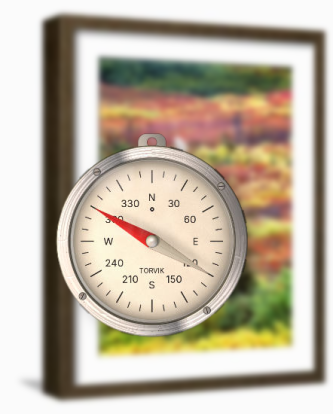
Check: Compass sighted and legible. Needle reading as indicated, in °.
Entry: 300 °
